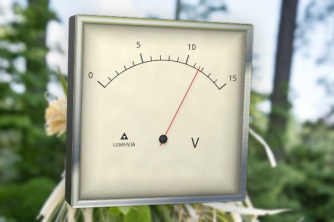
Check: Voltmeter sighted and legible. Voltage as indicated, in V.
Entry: 11.5 V
